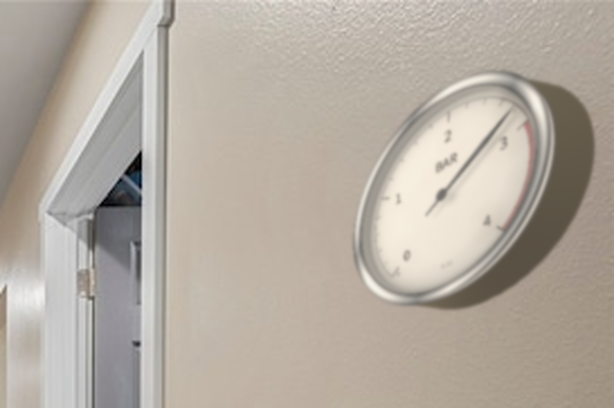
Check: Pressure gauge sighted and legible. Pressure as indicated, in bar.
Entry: 2.8 bar
